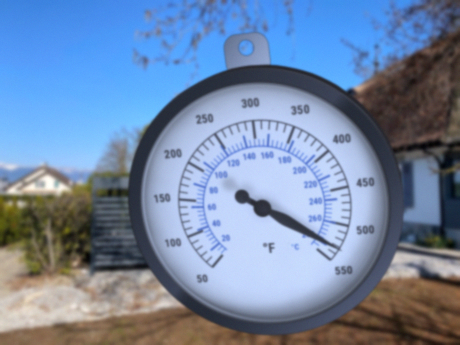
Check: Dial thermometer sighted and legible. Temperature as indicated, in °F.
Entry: 530 °F
